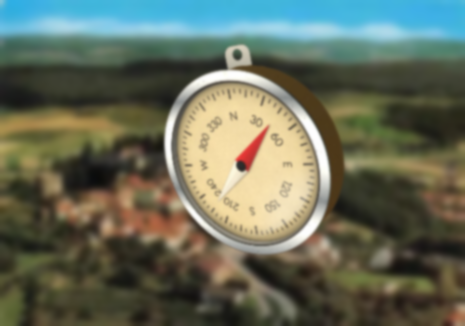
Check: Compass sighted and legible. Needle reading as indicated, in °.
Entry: 45 °
